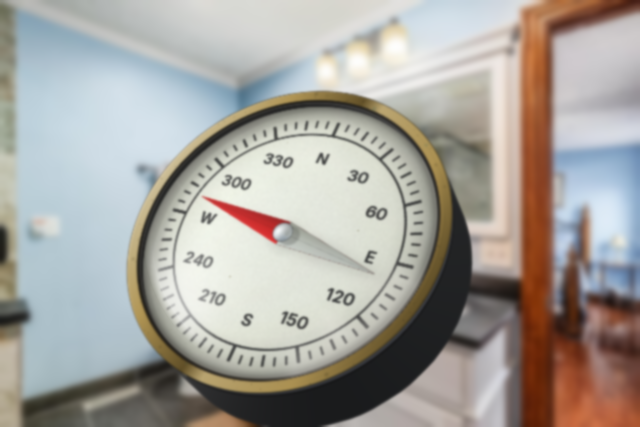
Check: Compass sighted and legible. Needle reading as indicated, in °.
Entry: 280 °
